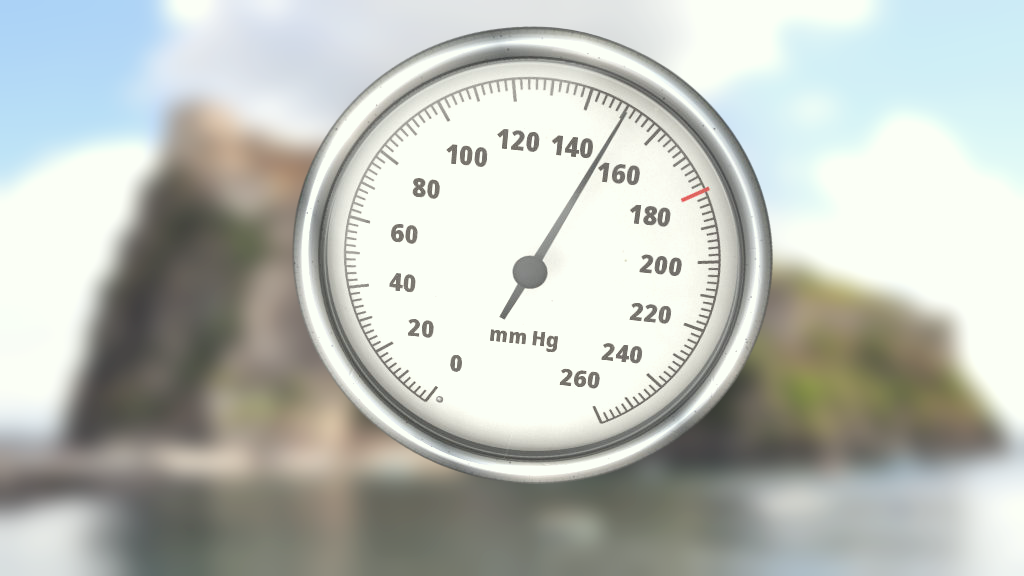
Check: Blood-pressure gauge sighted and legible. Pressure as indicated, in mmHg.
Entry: 150 mmHg
